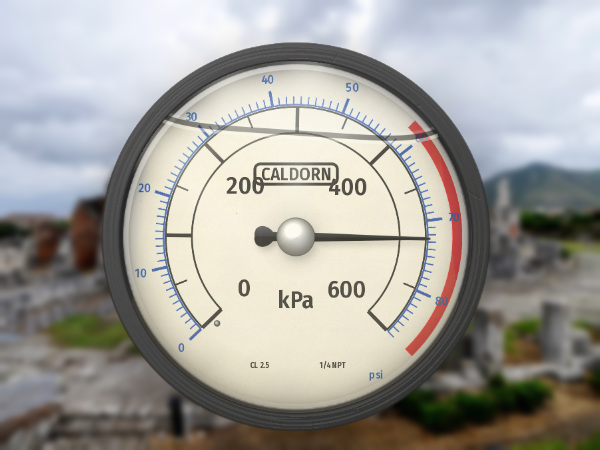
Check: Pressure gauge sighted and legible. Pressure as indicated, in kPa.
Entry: 500 kPa
